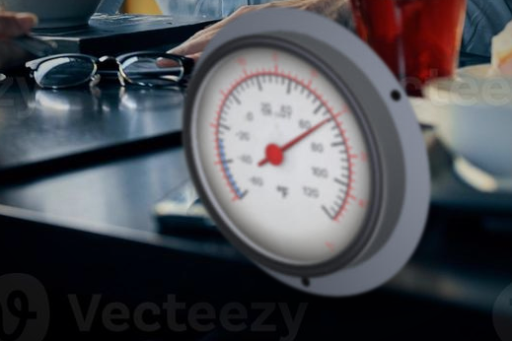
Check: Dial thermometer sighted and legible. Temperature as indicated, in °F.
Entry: 68 °F
